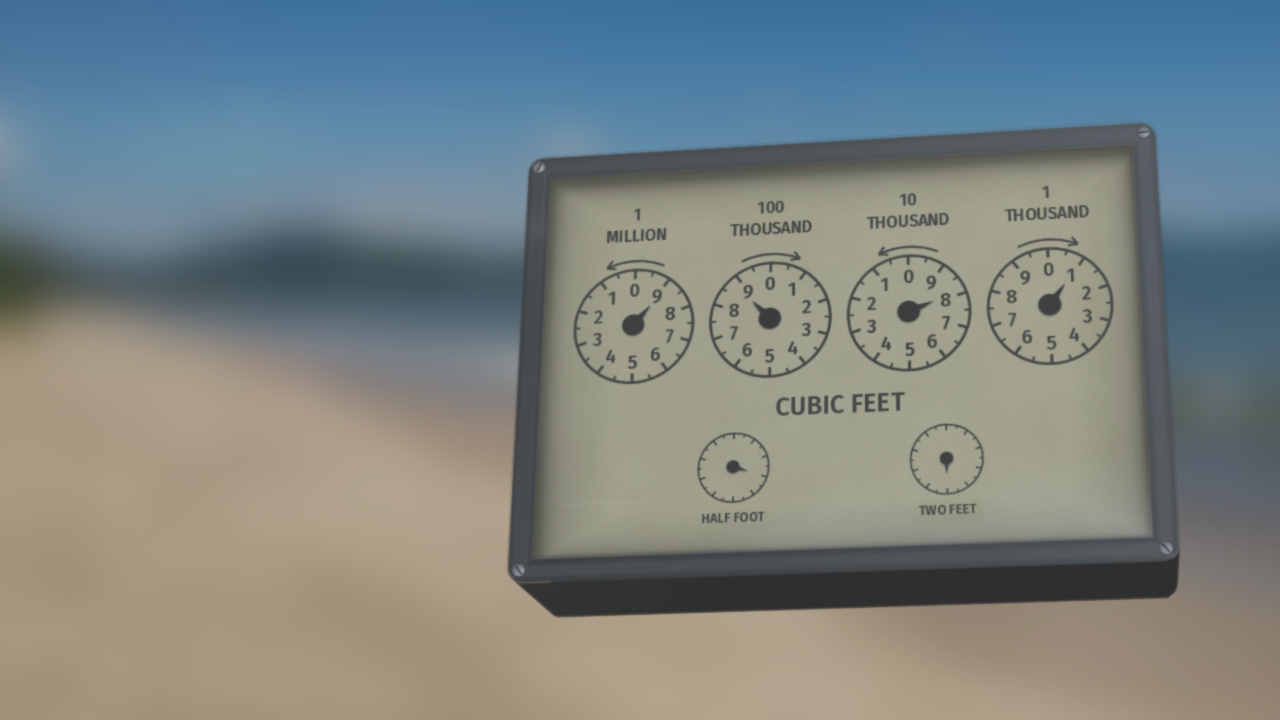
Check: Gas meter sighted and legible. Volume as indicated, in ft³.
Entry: 888100 ft³
